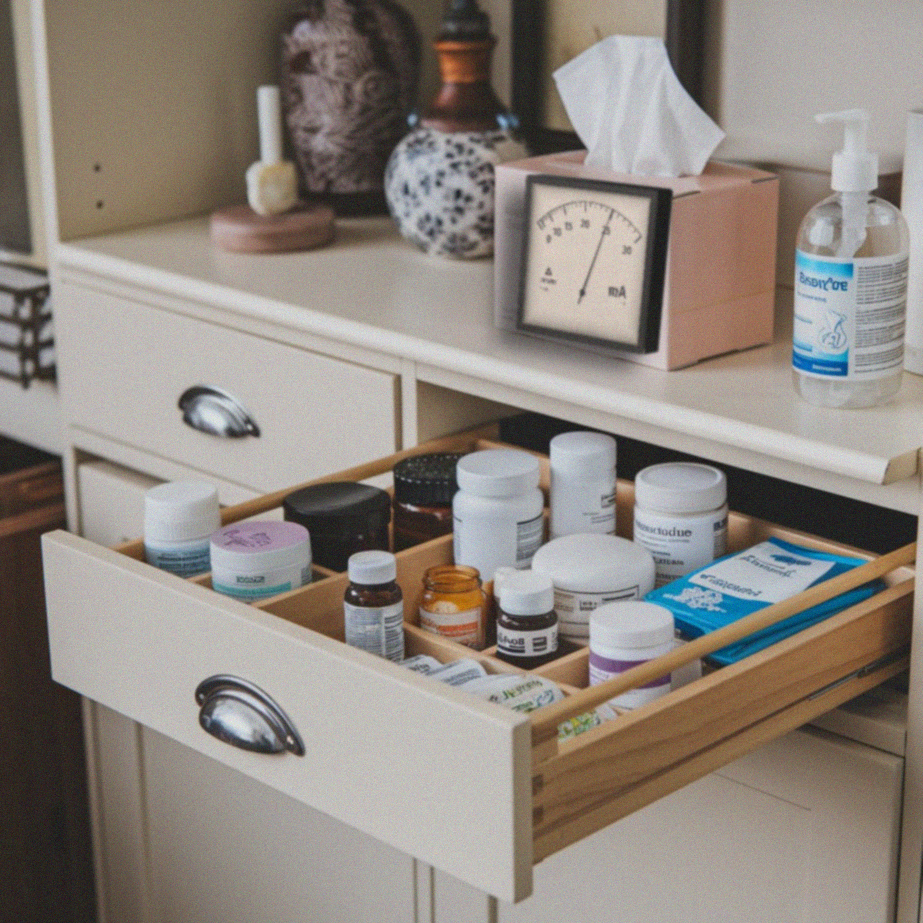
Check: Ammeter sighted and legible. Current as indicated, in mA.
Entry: 25 mA
